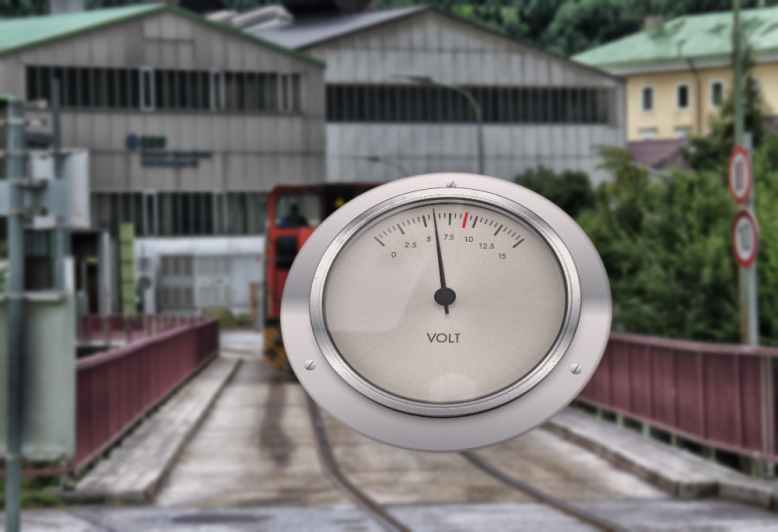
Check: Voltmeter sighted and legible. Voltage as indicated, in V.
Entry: 6 V
